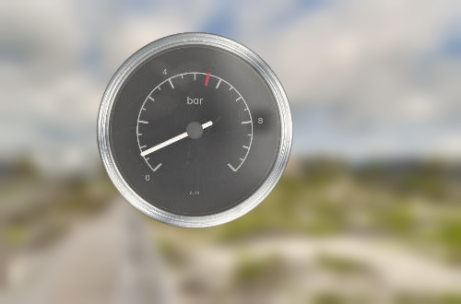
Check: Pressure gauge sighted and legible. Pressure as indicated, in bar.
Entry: 0.75 bar
